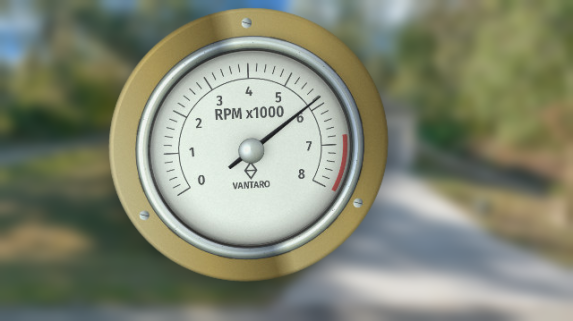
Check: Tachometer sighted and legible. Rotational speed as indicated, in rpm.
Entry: 5800 rpm
